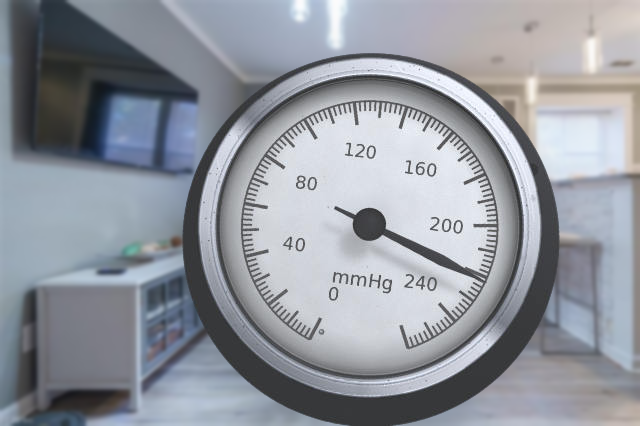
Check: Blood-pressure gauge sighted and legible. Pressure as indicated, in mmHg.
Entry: 222 mmHg
